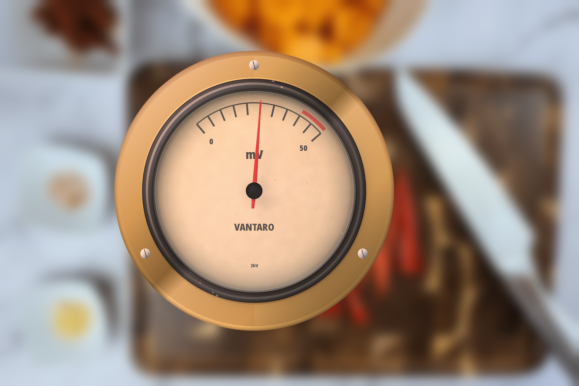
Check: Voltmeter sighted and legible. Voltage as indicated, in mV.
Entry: 25 mV
